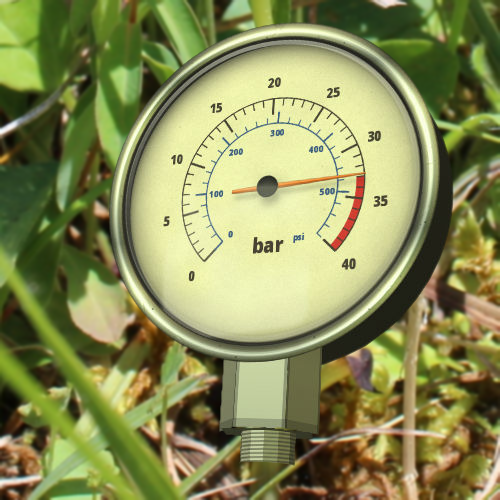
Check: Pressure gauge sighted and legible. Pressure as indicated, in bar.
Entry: 33 bar
